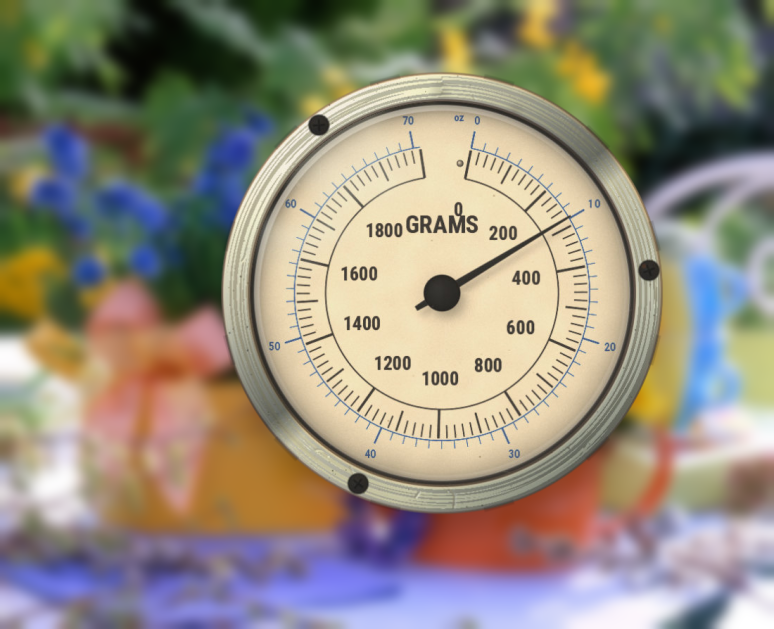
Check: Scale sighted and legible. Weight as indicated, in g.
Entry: 280 g
